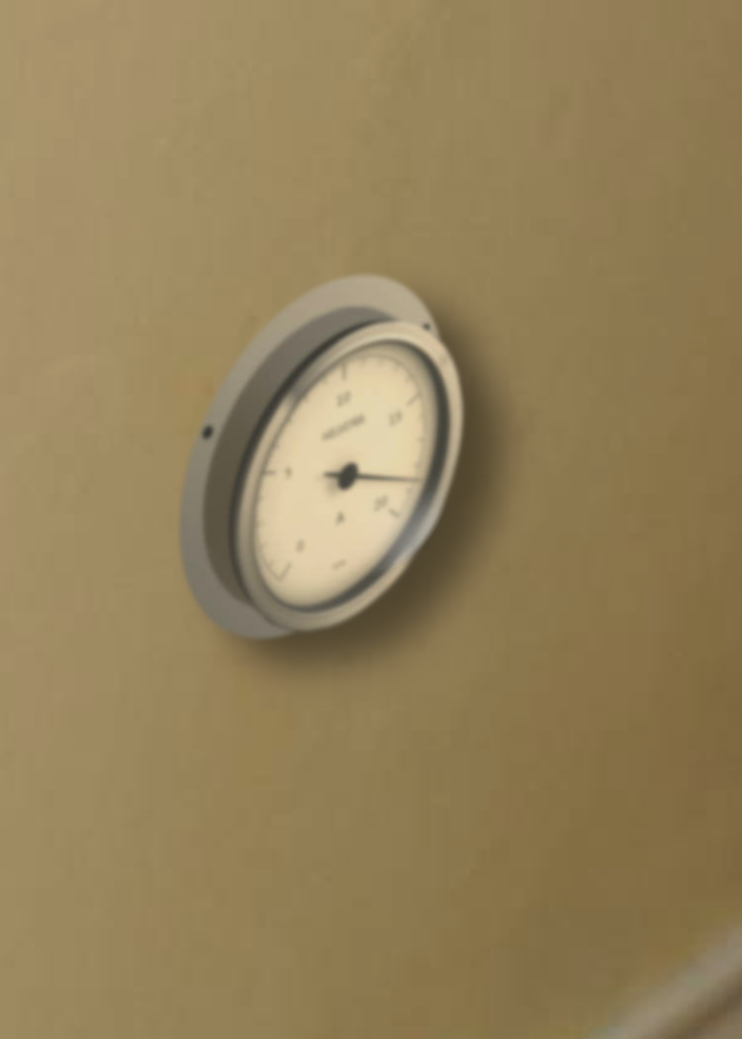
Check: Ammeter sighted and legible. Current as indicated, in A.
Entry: 18.5 A
